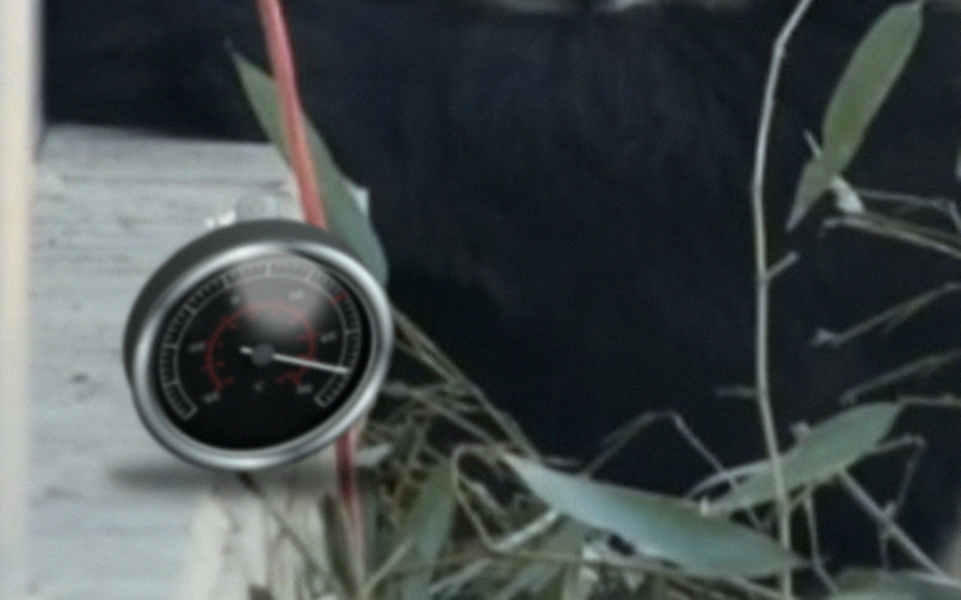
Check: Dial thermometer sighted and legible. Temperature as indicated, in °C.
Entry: 50 °C
